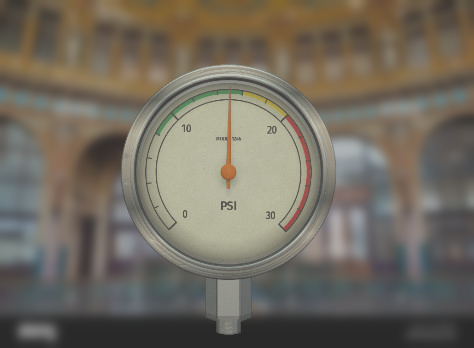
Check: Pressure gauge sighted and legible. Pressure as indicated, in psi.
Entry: 15 psi
